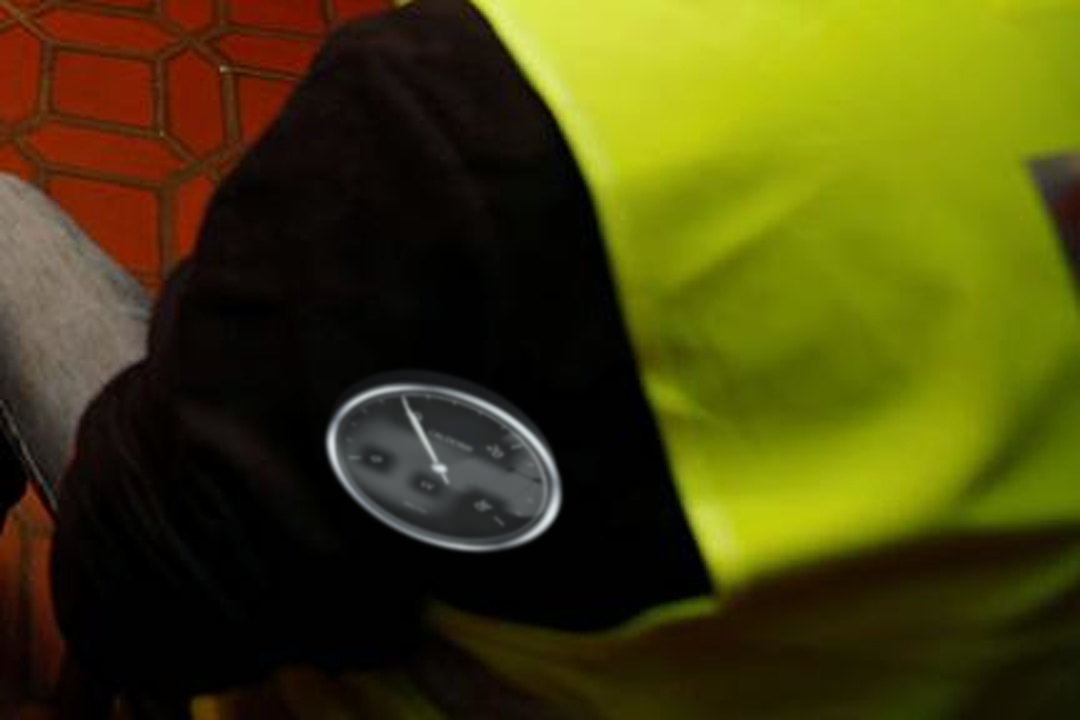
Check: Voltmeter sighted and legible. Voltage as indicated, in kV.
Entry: 10 kV
